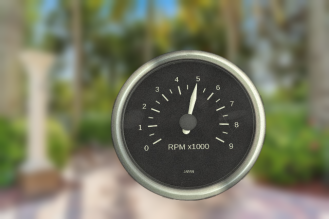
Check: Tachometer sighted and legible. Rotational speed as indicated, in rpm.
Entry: 5000 rpm
